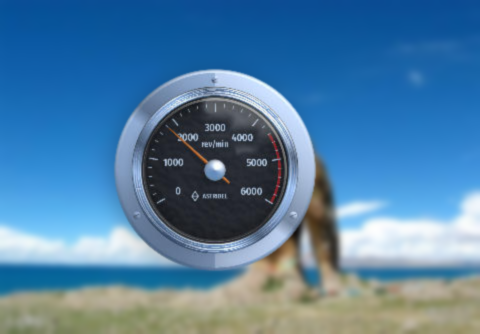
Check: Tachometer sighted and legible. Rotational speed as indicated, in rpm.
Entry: 1800 rpm
